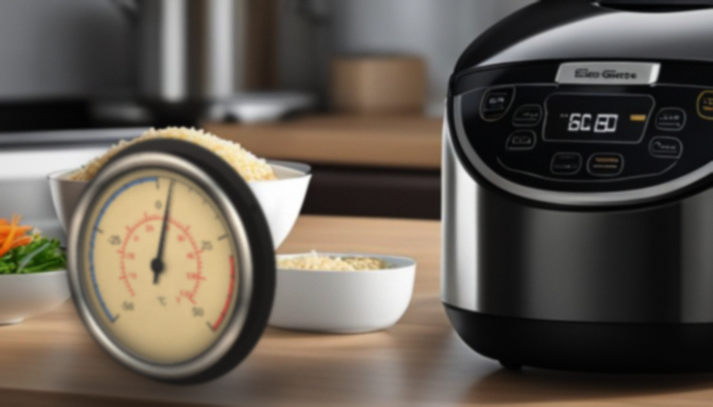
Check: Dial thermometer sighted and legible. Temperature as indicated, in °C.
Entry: 5 °C
